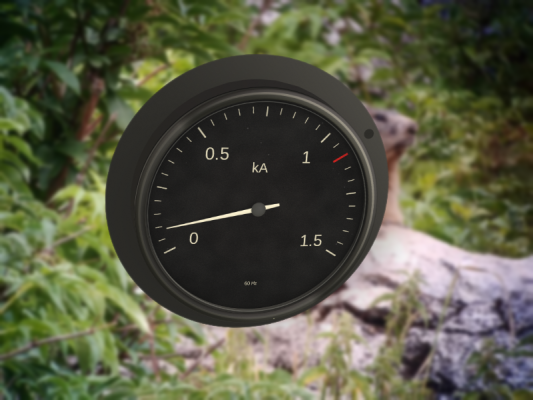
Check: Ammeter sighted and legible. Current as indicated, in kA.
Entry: 0.1 kA
